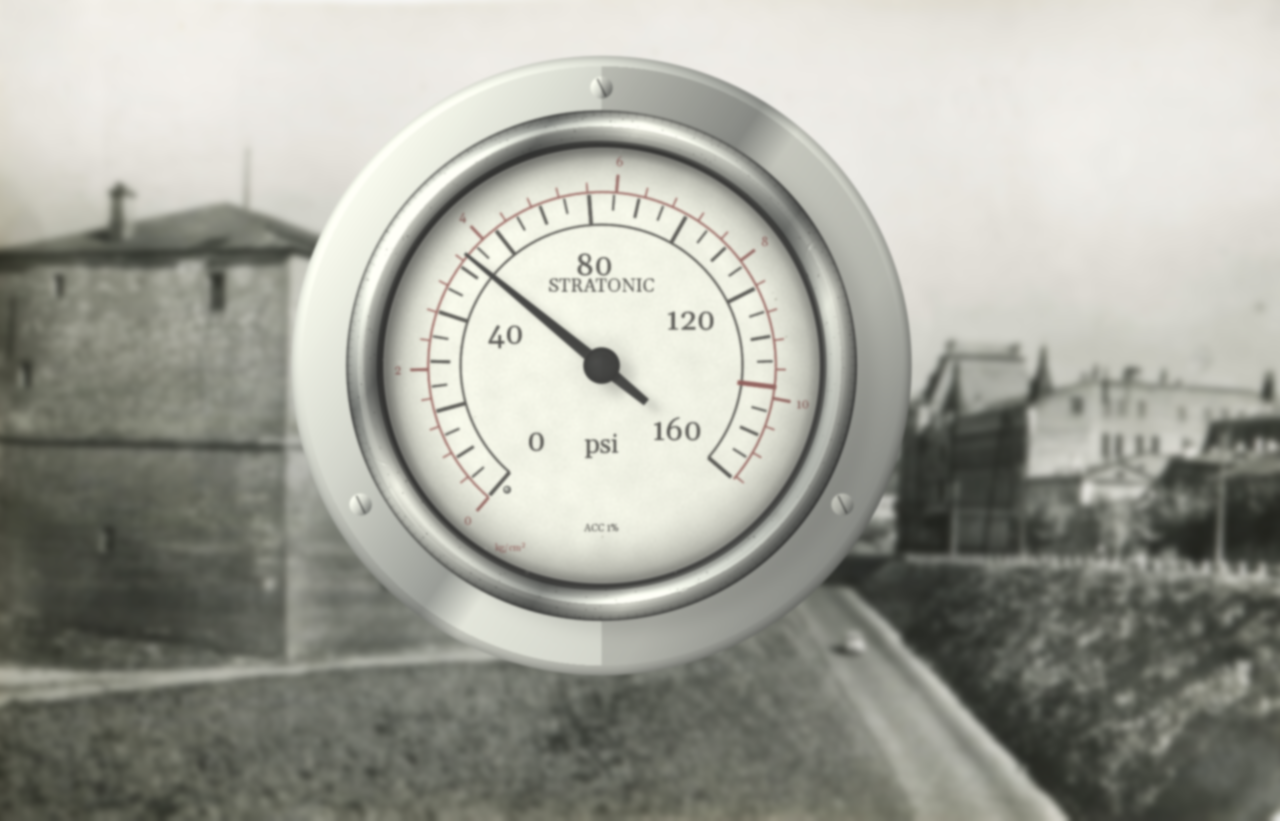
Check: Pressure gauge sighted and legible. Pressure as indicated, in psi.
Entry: 52.5 psi
